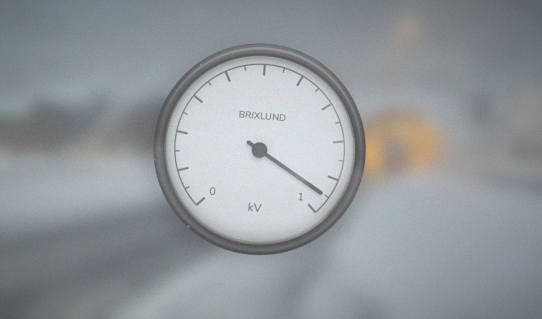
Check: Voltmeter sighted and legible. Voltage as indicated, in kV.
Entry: 0.95 kV
